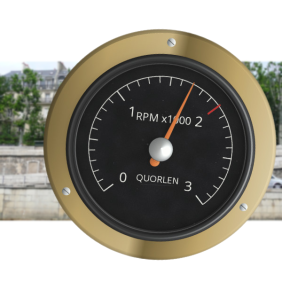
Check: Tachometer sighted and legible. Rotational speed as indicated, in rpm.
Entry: 1700 rpm
